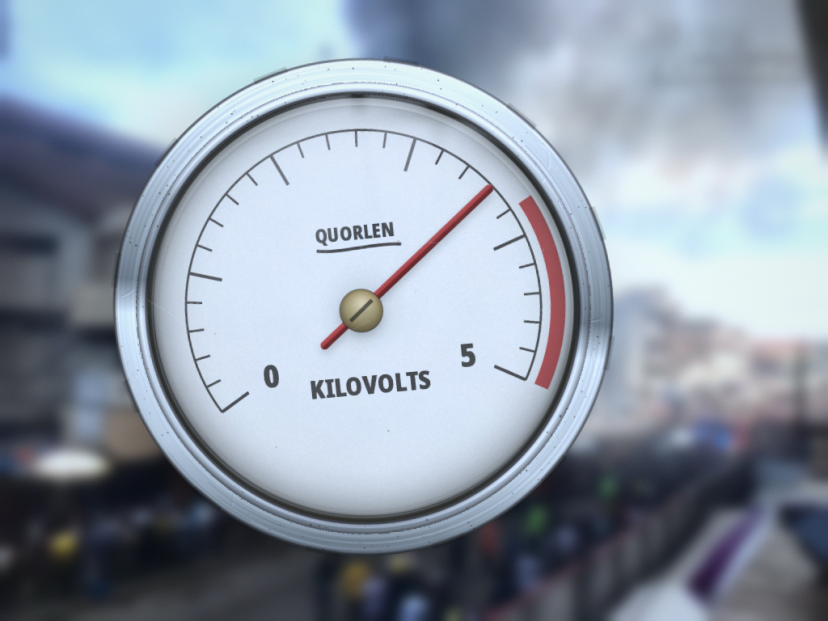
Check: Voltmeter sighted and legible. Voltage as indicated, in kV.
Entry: 3.6 kV
